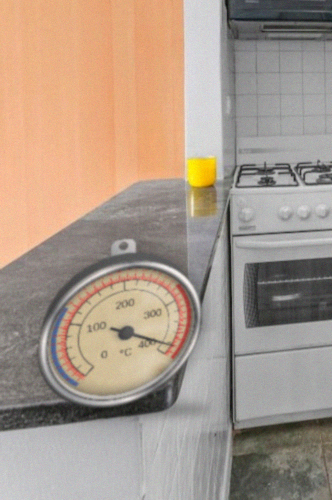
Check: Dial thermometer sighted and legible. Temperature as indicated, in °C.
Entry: 380 °C
